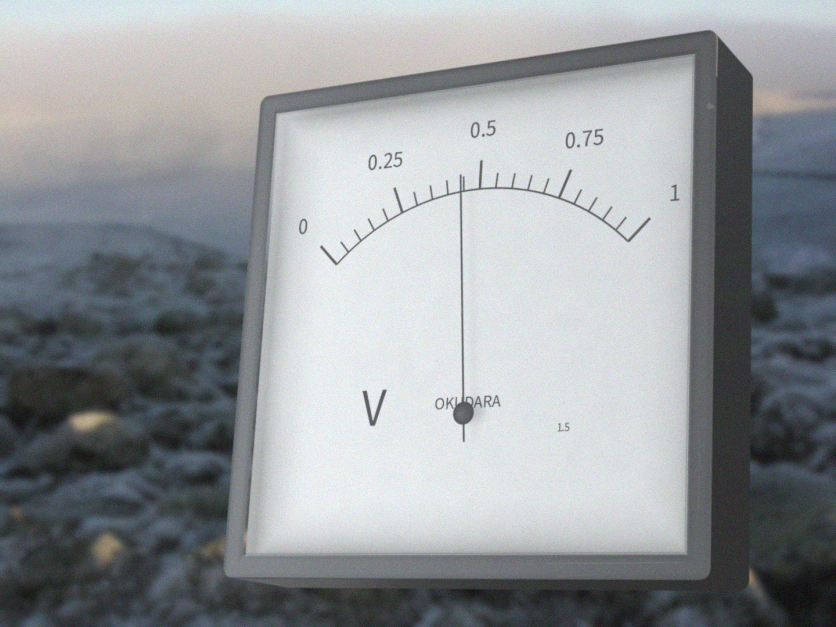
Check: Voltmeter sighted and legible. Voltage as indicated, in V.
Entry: 0.45 V
